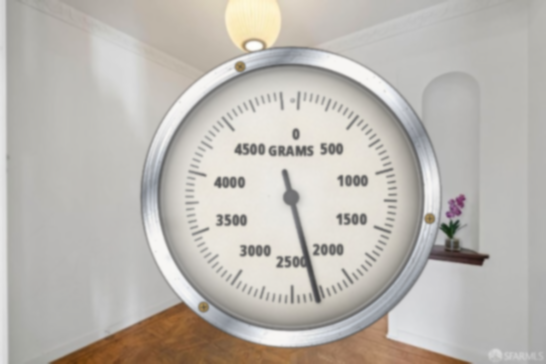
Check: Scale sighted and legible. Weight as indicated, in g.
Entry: 2300 g
